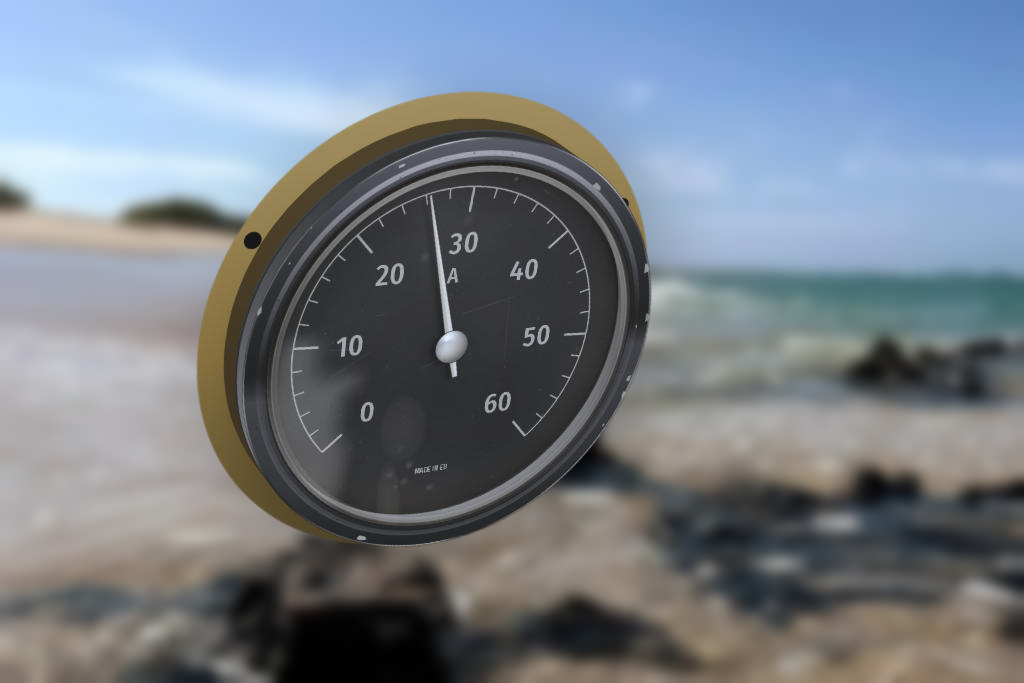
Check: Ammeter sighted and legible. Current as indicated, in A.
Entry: 26 A
